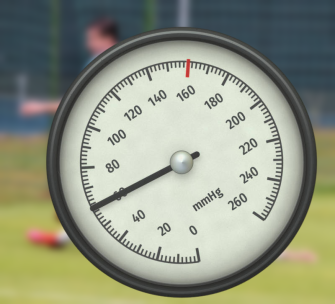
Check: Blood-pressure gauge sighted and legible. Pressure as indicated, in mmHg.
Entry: 60 mmHg
